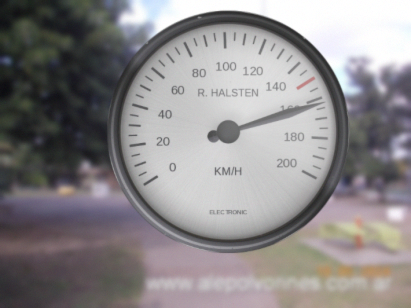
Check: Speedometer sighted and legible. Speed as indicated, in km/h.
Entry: 162.5 km/h
